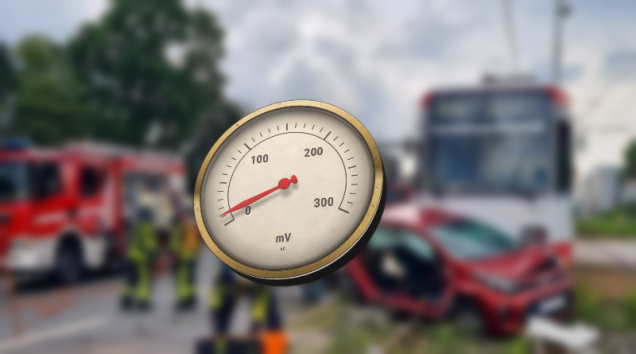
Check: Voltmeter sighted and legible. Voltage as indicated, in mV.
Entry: 10 mV
